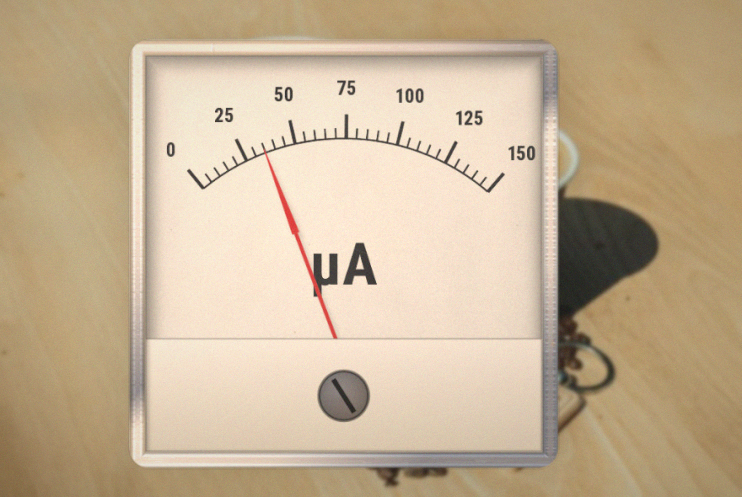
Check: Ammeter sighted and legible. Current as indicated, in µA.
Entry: 35 µA
